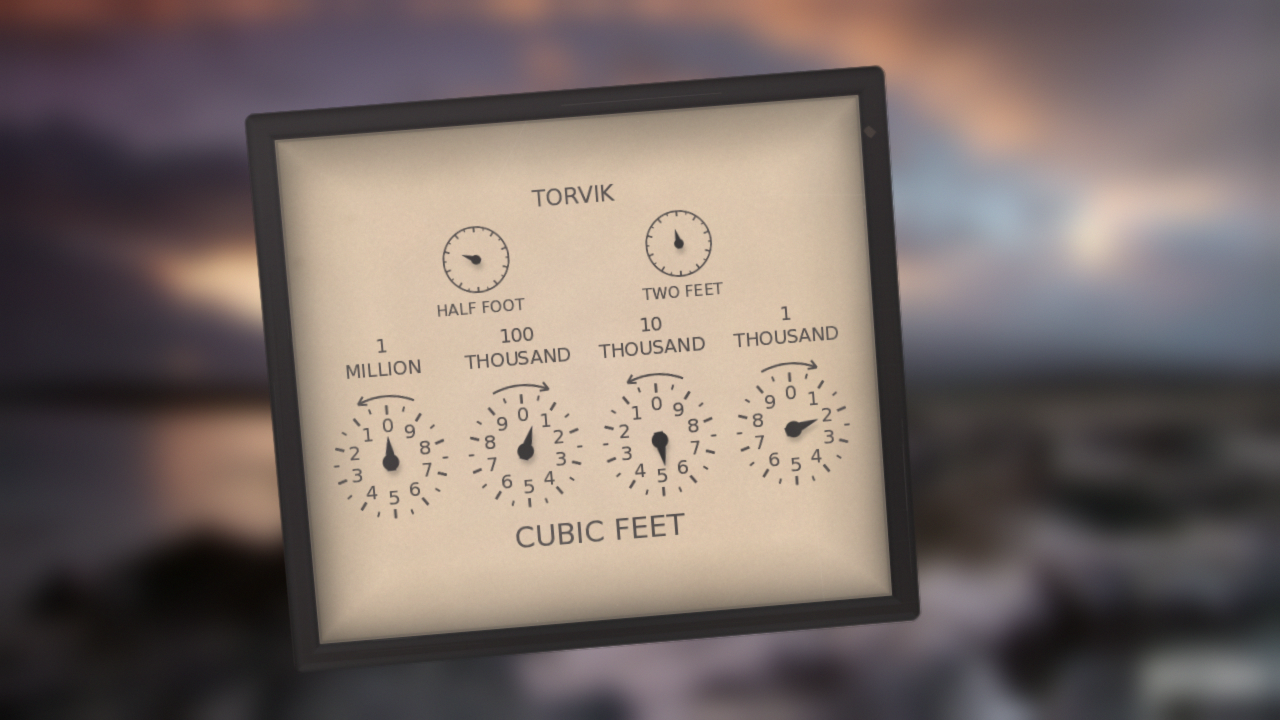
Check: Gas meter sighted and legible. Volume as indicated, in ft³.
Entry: 5200 ft³
